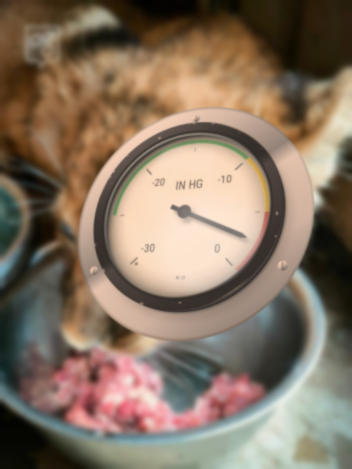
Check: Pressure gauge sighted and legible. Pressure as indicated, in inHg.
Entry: -2.5 inHg
